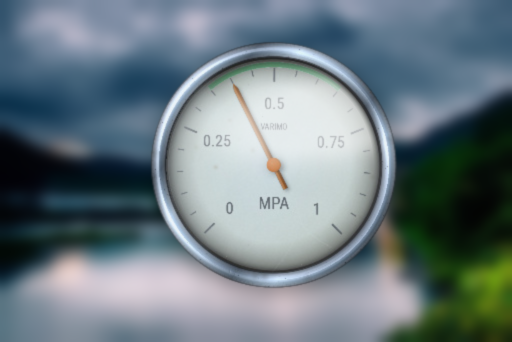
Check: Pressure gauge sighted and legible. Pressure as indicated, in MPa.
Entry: 0.4 MPa
